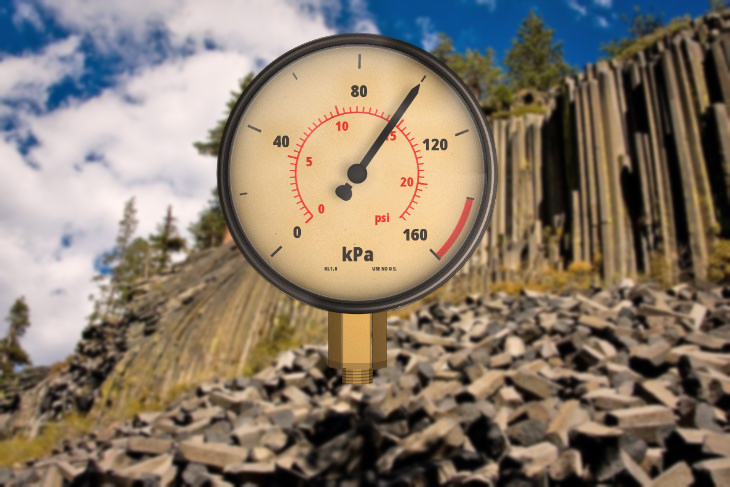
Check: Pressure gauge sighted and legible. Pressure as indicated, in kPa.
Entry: 100 kPa
